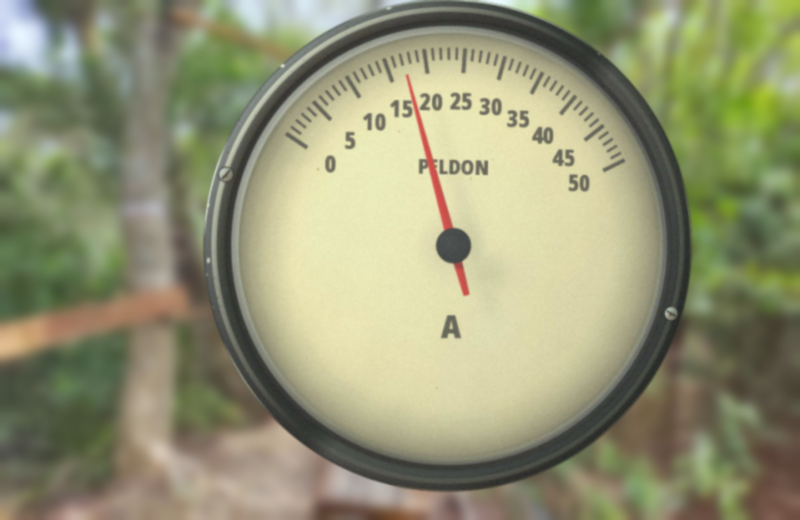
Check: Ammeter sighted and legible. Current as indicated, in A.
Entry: 17 A
